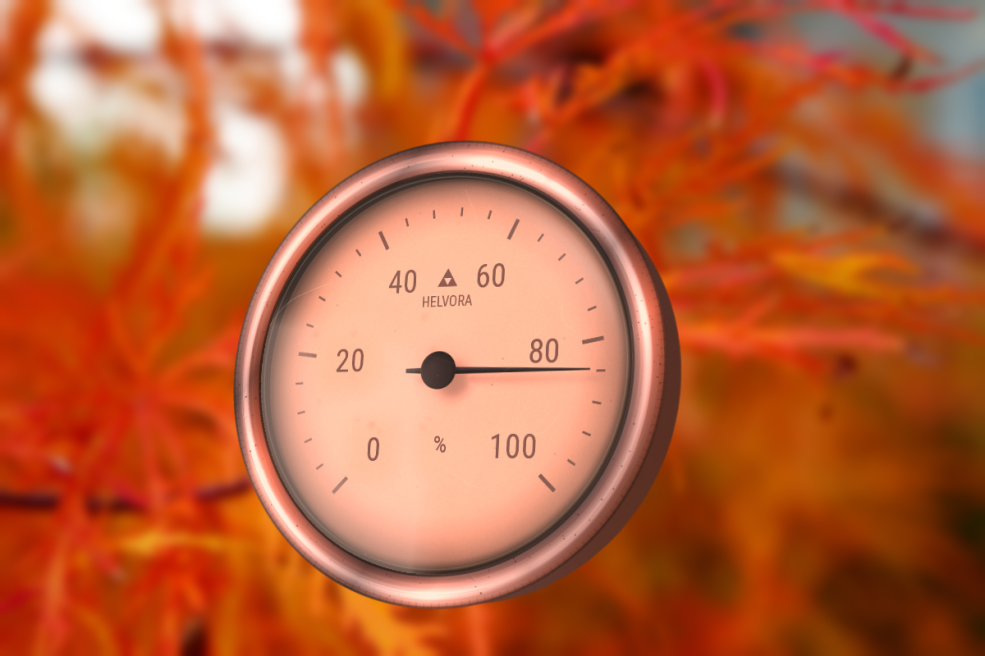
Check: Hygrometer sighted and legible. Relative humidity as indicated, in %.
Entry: 84 %
